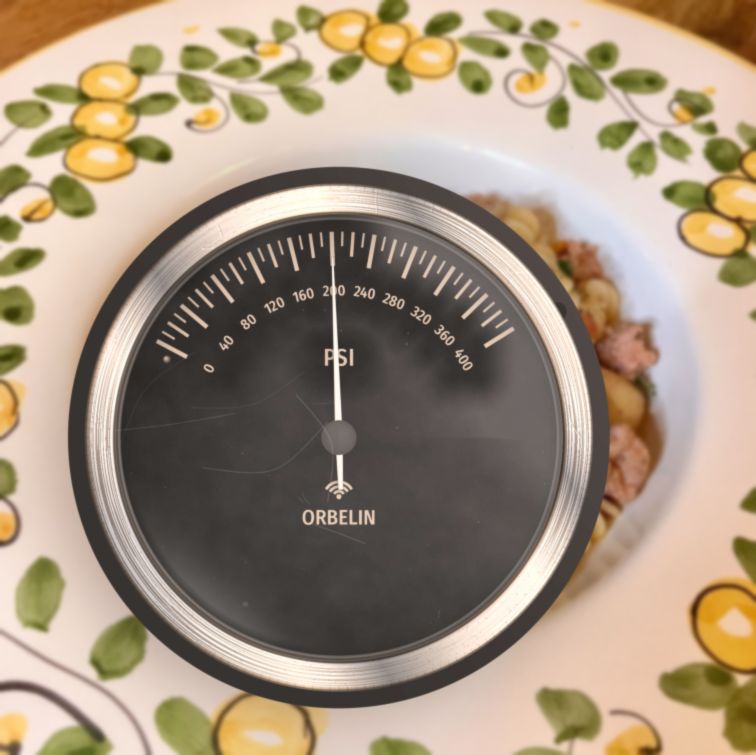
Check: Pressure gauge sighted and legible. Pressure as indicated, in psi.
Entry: 200 psi
